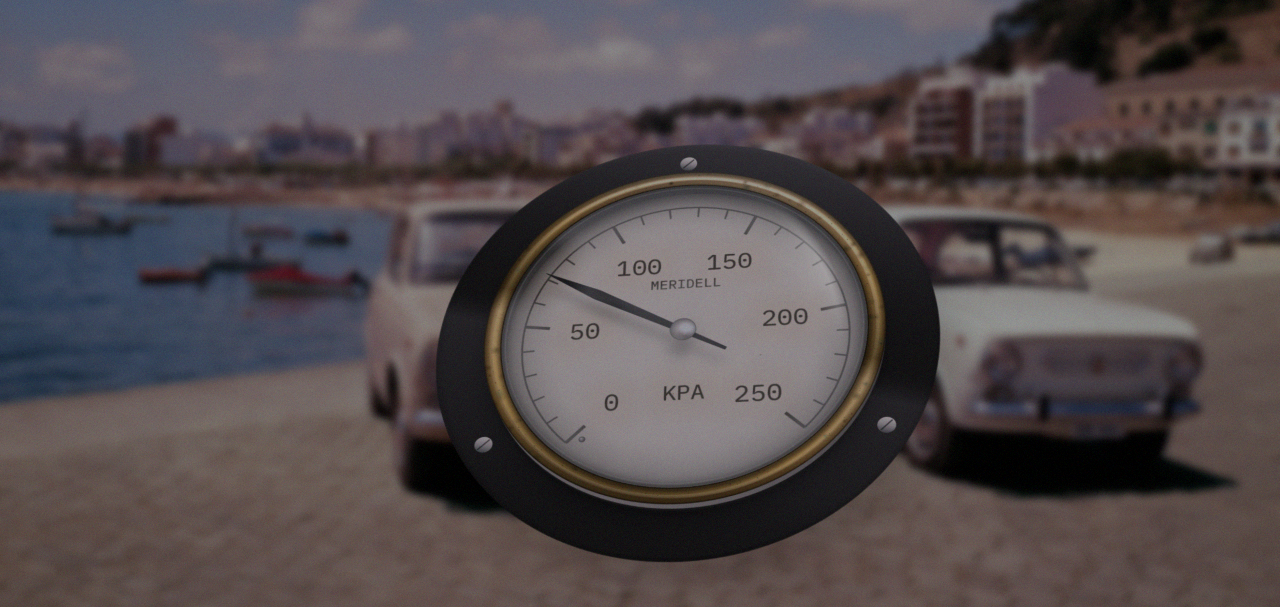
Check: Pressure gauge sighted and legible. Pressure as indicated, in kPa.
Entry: 70 kPa
